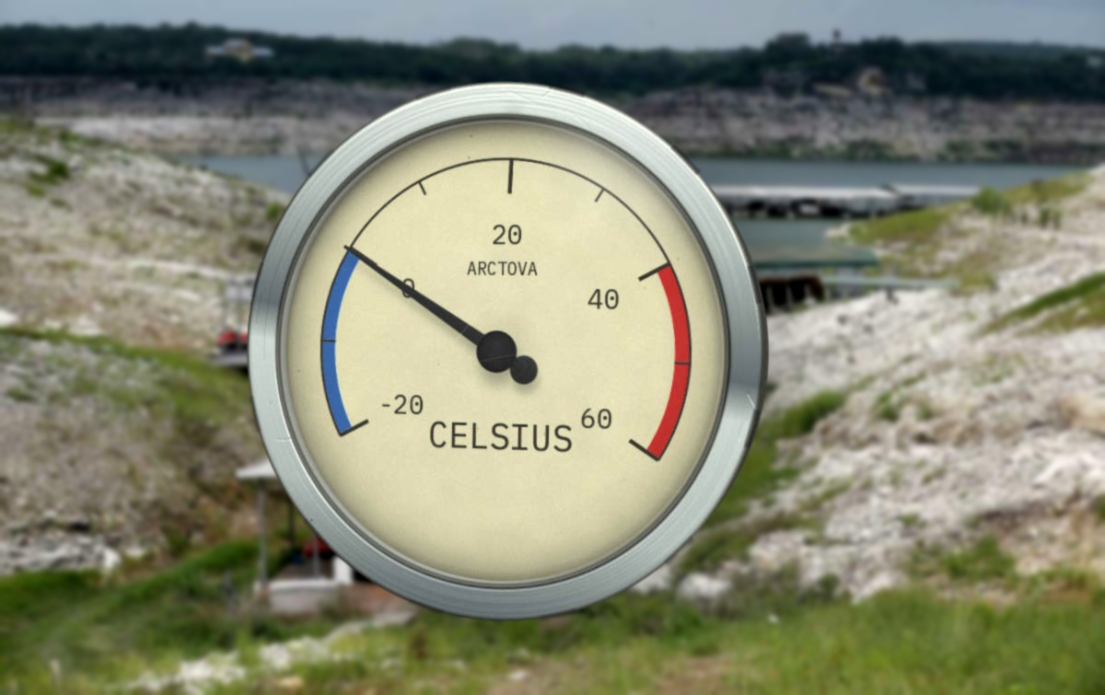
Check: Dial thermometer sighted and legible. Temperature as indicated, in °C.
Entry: 0 °C
